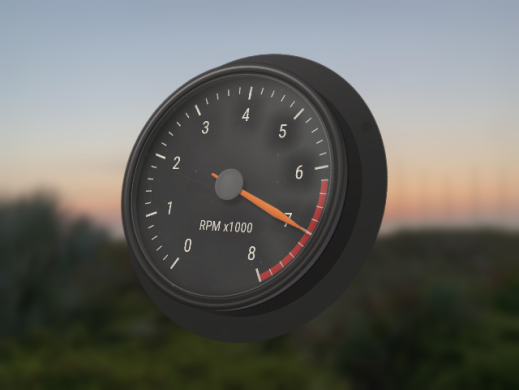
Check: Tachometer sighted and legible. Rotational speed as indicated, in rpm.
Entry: 7000 rpm
